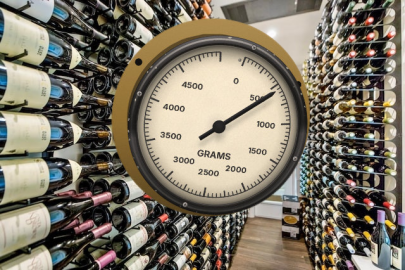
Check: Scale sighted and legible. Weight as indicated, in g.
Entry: 550 g
